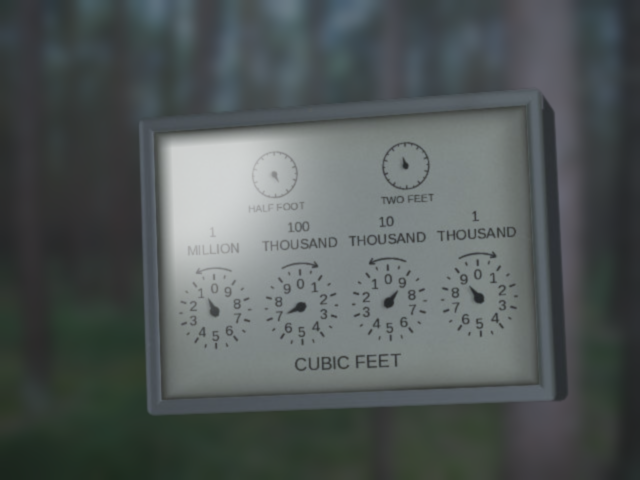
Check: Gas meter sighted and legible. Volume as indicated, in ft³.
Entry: 68900 ft³
